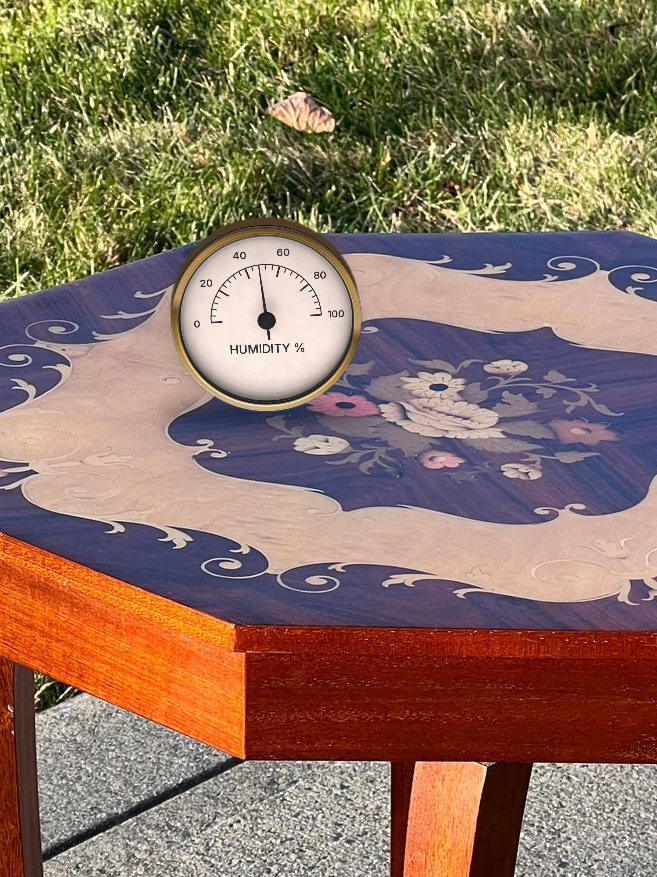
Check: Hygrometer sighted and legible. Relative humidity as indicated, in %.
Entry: 48 %
